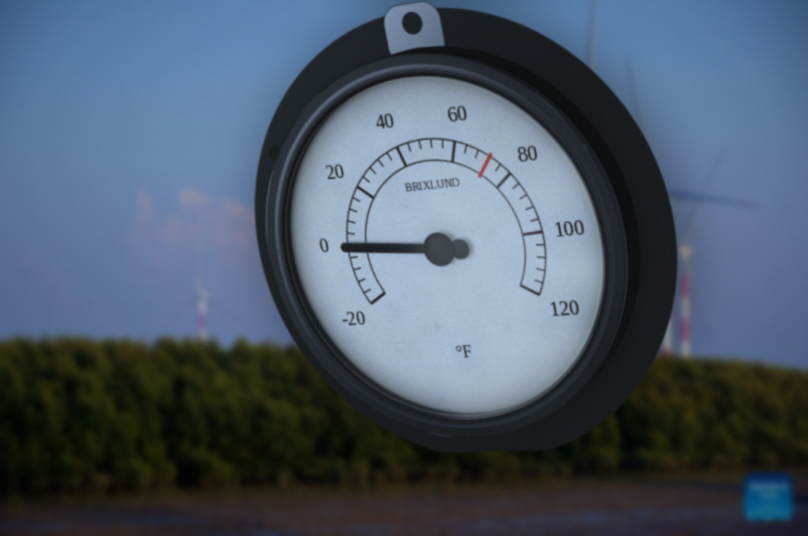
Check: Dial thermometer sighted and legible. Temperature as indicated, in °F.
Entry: 0 °F
